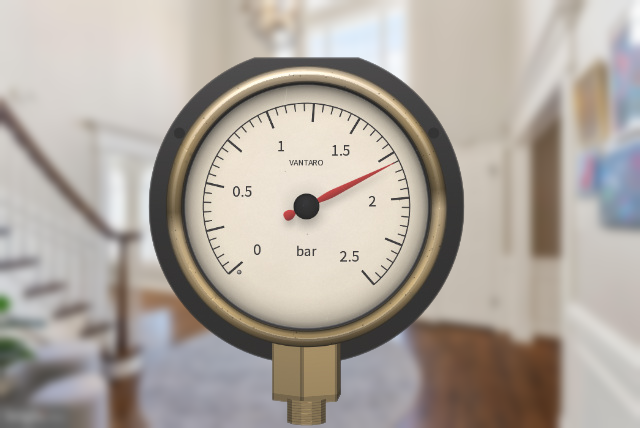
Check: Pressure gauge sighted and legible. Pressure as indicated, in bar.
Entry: 1.8 bar
